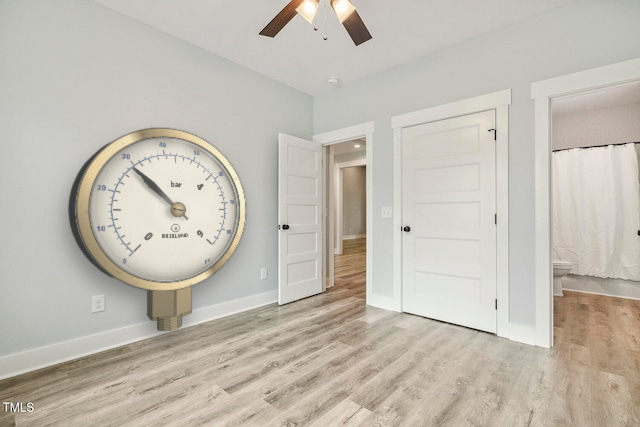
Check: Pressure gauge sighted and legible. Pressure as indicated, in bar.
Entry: 2 bar
